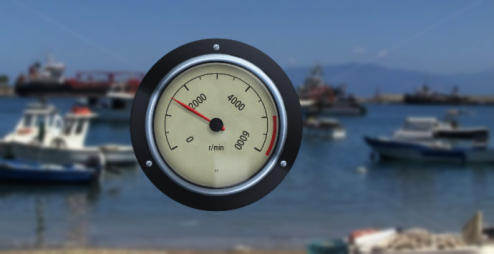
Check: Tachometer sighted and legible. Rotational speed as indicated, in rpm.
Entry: 1500 rpm
